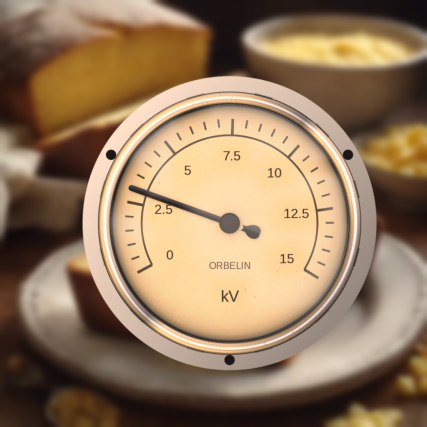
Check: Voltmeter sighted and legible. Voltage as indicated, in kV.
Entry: 3 kV
